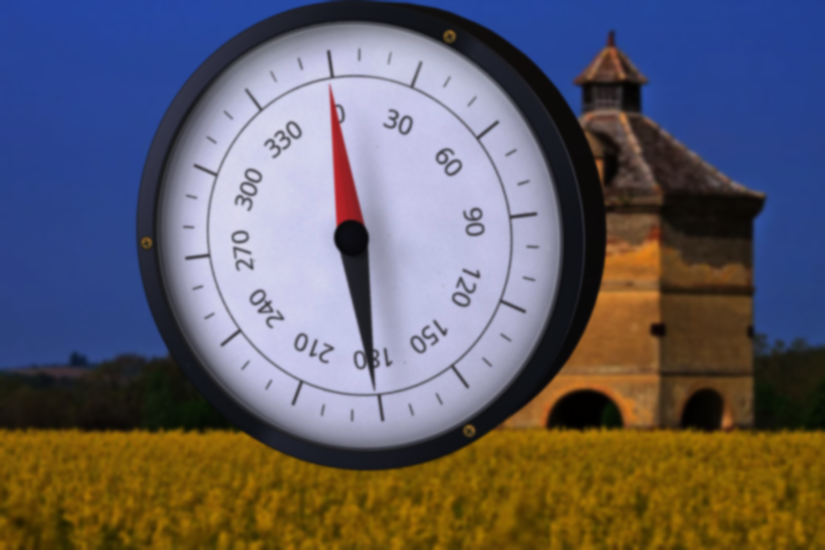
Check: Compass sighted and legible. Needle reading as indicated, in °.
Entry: 0 °
